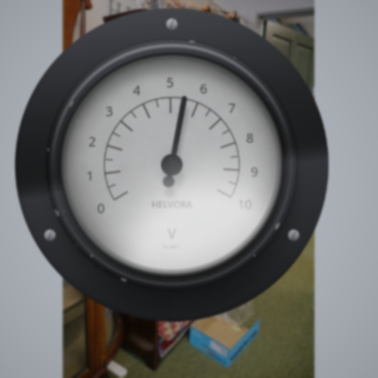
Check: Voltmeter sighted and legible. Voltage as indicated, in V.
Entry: 5.5 V
